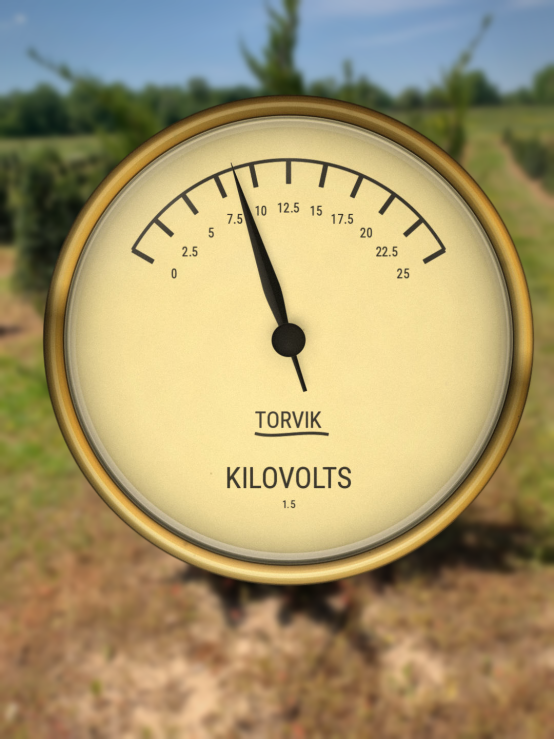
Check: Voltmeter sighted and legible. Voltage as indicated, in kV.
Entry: 8.75 kV
